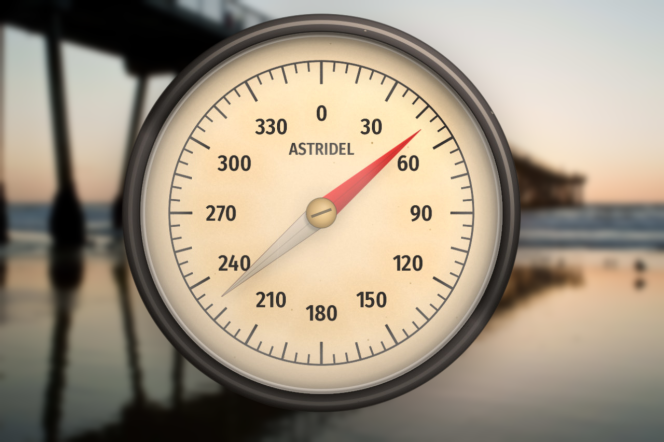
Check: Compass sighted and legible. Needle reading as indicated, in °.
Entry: 50 °
